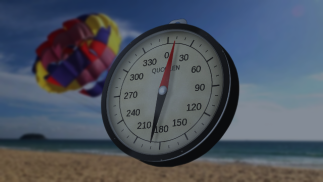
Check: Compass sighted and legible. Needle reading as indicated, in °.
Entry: 10 °
